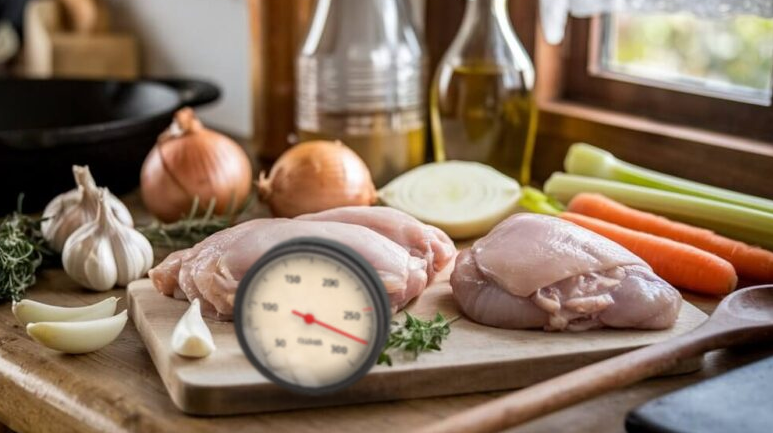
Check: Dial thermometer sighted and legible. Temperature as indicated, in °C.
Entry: 275 °C
